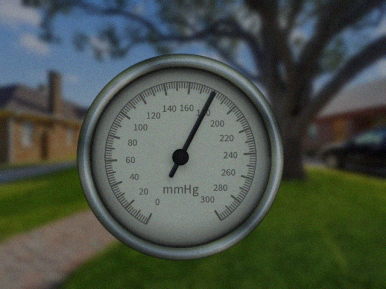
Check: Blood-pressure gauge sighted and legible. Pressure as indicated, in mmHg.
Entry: 180 mmHg
